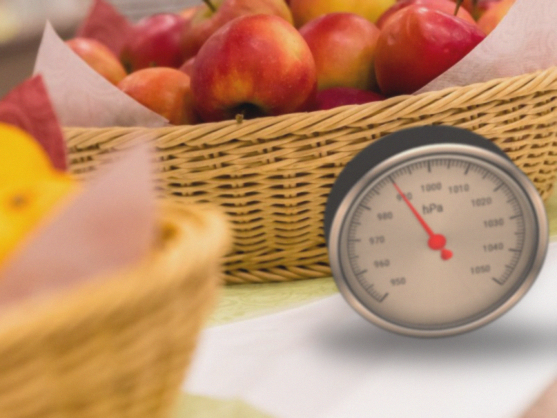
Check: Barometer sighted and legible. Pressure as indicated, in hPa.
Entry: 990 hPa
